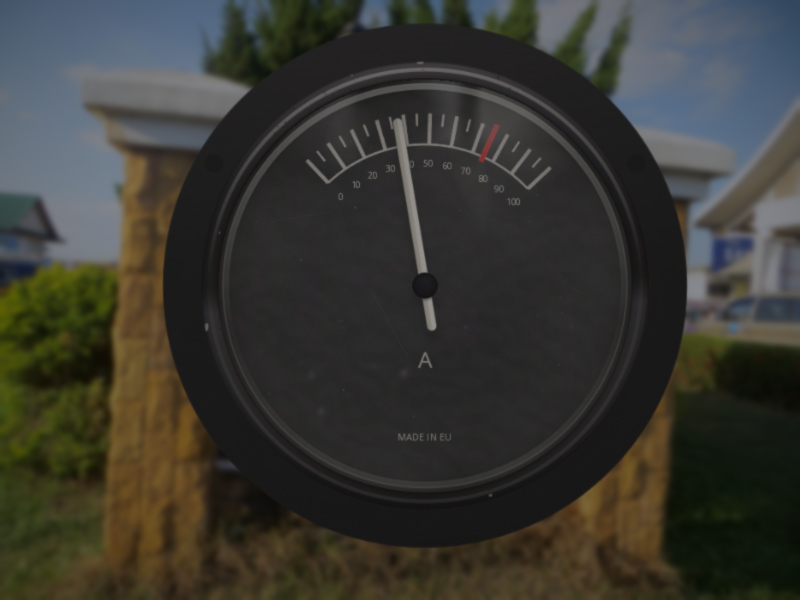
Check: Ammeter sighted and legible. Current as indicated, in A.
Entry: 37.5 A
